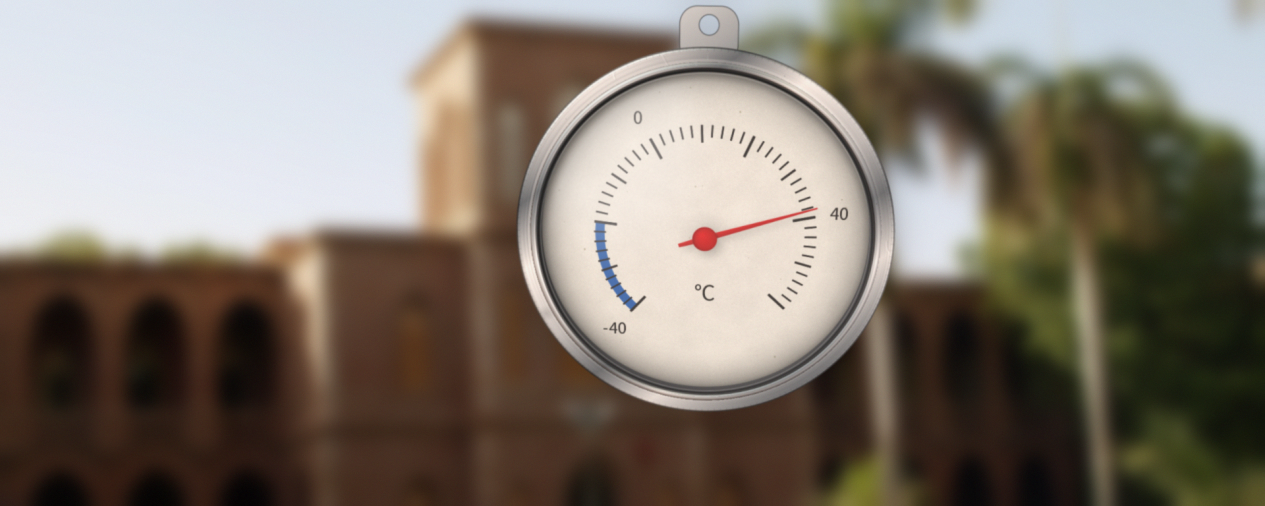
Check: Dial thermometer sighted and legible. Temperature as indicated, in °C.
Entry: 38 °C
